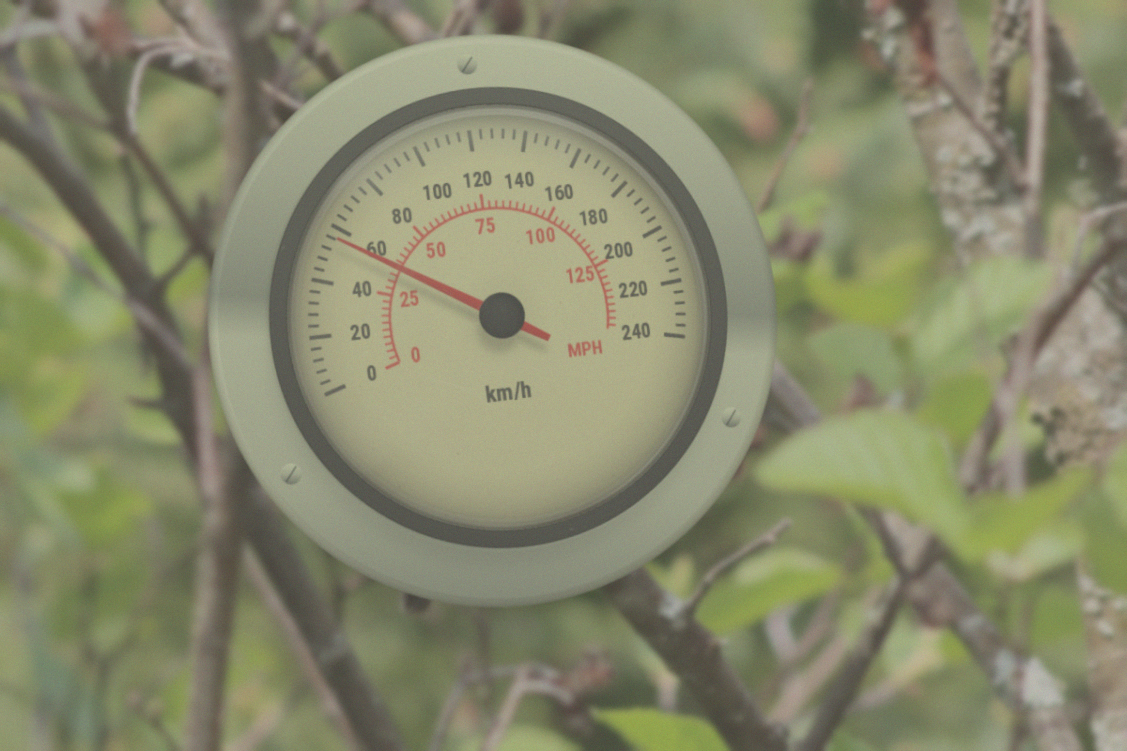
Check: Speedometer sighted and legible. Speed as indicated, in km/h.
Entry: 56 km/h
